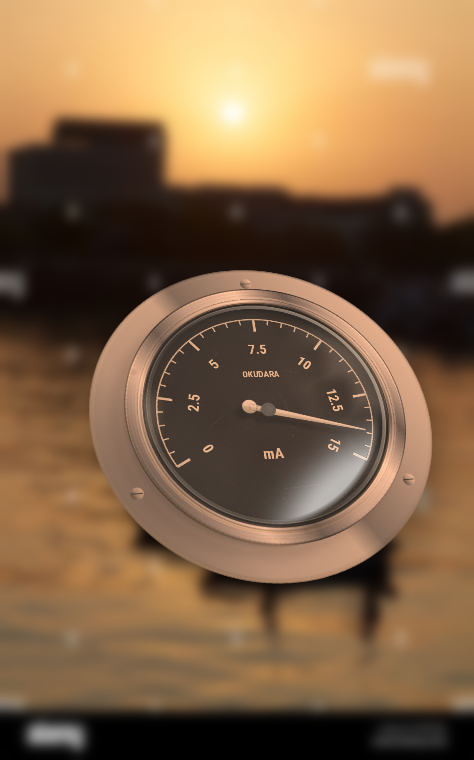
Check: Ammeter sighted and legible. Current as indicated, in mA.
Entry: 14 mA
